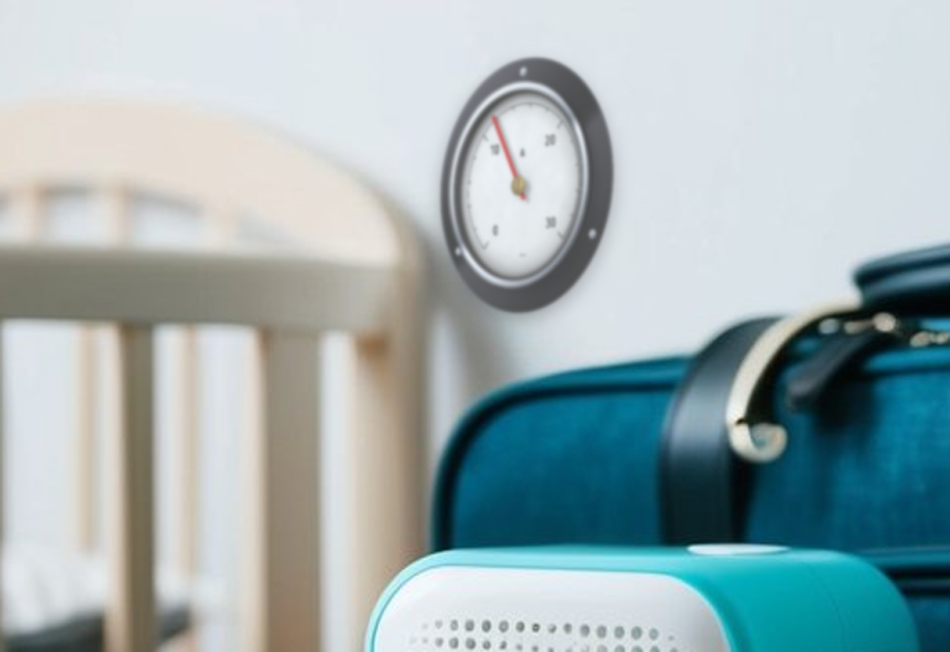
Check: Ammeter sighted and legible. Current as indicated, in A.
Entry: 12 A
